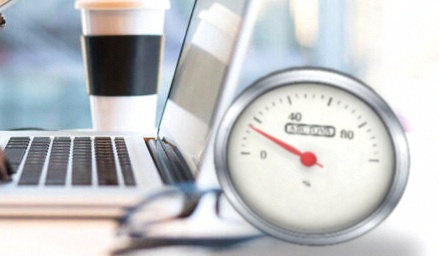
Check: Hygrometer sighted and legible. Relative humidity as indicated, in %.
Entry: 16 %
